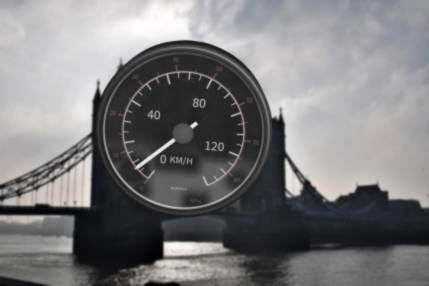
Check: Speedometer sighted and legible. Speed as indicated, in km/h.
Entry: 7.5 km/h
